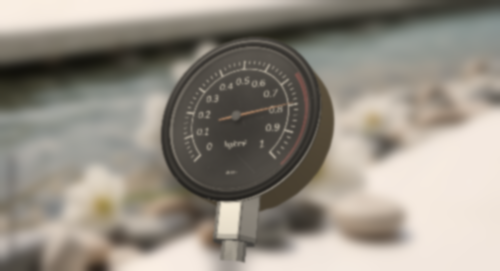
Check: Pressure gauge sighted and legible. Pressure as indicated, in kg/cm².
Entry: 0.8 kg/cm²
